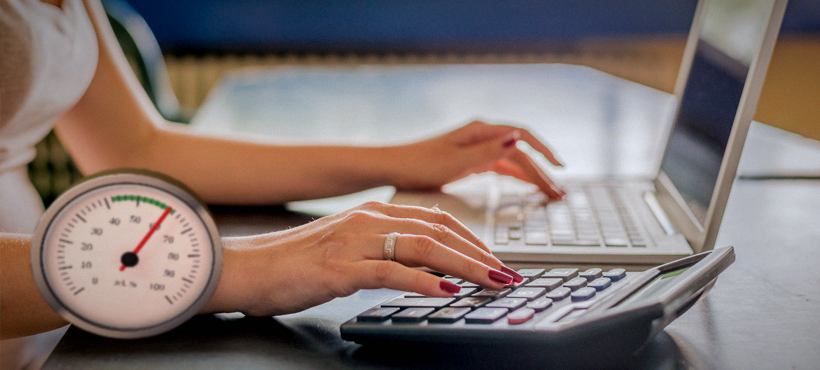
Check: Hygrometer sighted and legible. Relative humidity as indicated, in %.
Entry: 60 %
